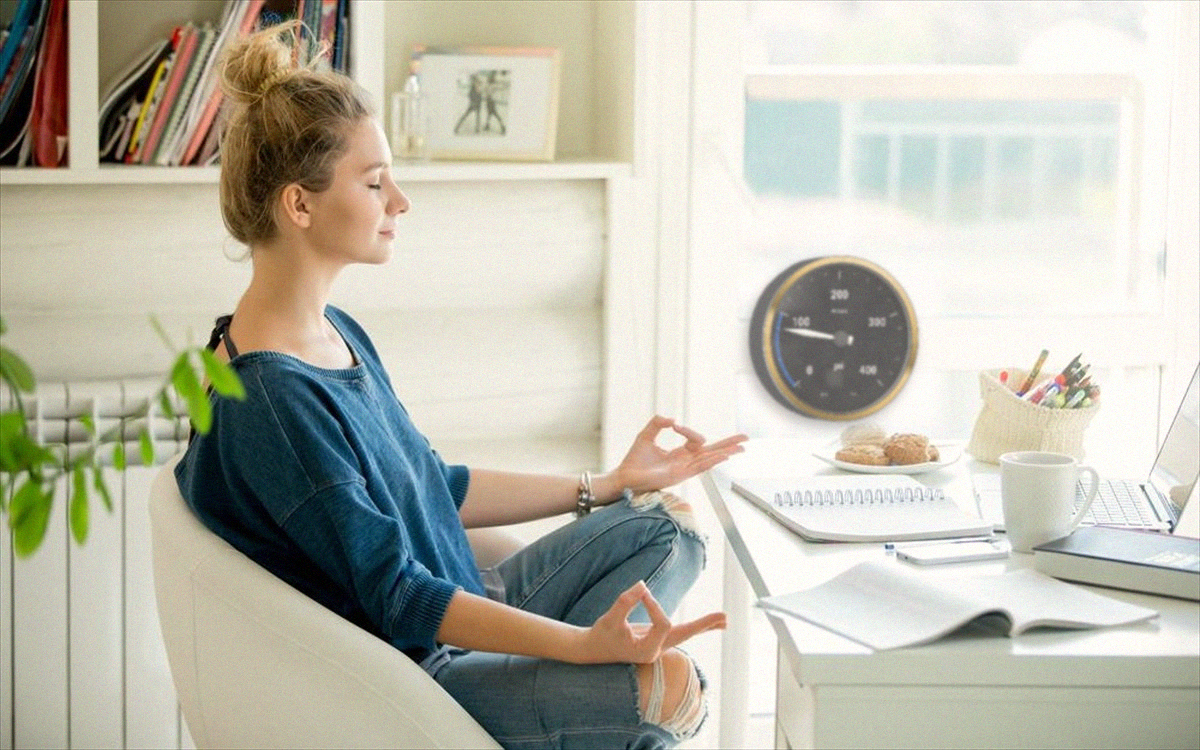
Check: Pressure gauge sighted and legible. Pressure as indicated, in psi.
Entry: 80 psi
